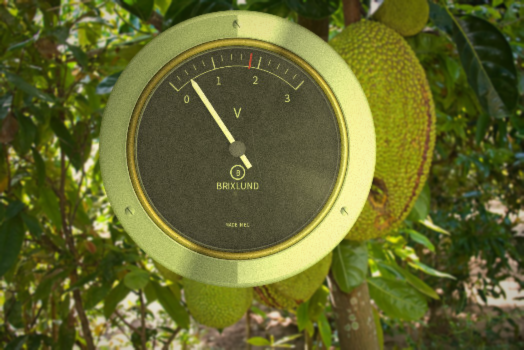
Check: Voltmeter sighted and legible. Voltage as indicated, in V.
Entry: 0.4 V
